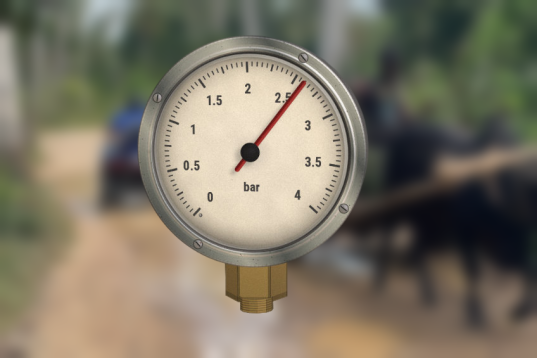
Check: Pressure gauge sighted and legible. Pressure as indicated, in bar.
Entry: 2.6 bar
